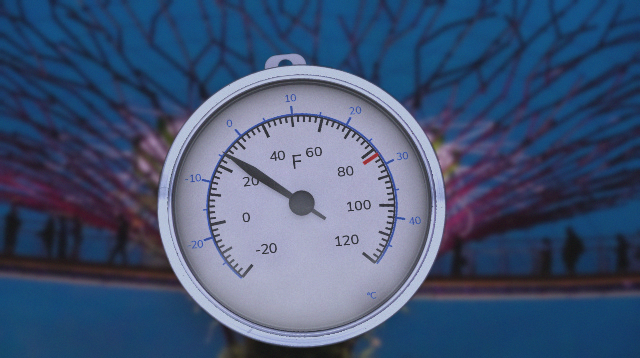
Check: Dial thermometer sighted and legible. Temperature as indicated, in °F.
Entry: 24 °F
